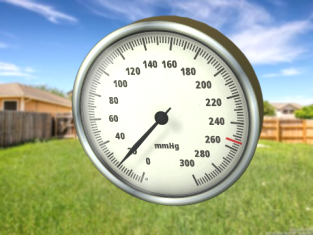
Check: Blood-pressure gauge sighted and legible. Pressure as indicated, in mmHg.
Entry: 20 mmHg
